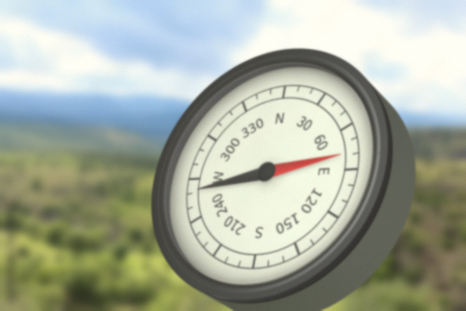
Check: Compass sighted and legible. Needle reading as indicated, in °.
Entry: 80 °
